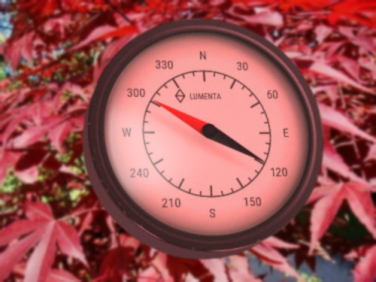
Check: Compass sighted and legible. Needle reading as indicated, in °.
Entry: 300 °
